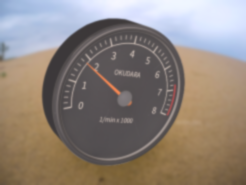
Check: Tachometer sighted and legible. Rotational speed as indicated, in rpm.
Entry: 1800 rpm
